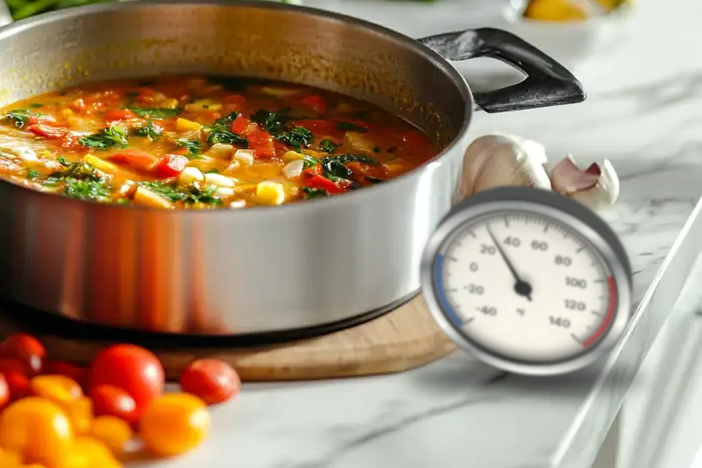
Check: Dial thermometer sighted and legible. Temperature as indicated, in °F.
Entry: 30 °F
